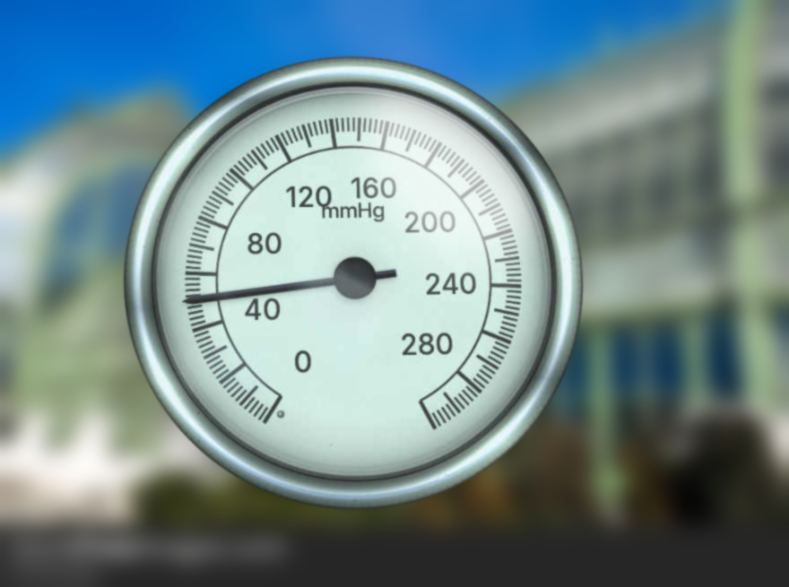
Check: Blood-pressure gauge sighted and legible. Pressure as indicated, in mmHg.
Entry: 50 mmHg
